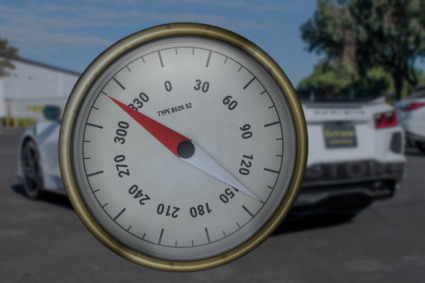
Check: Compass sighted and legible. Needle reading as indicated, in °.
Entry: 320 °
